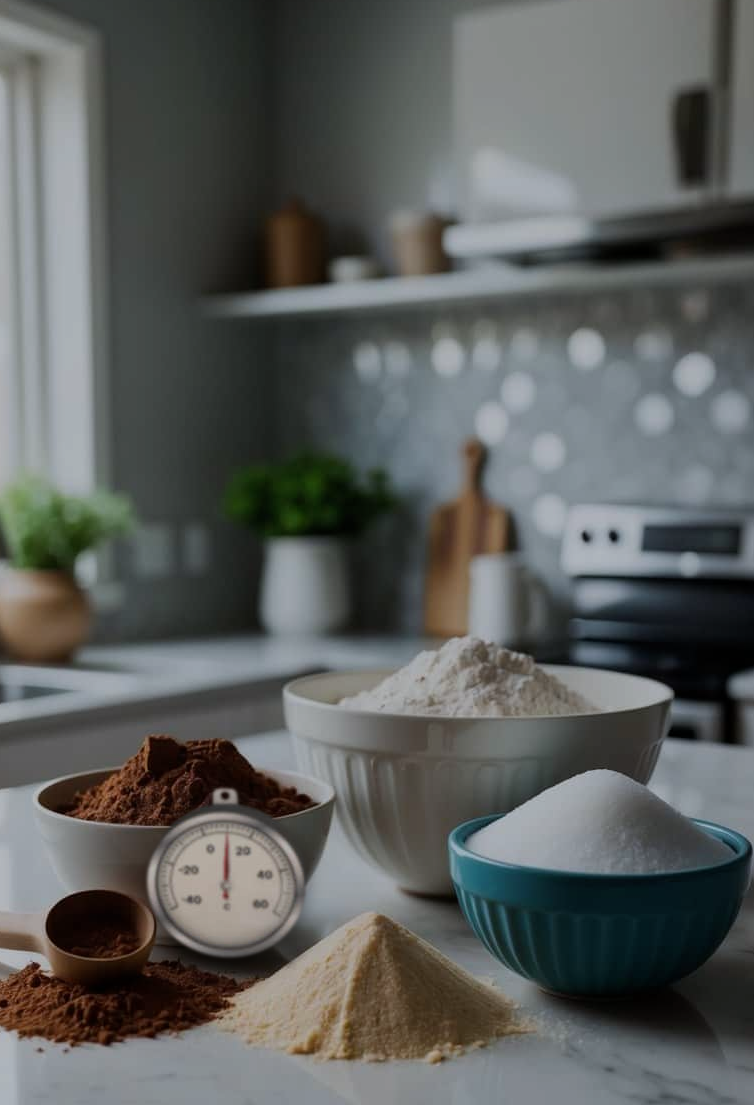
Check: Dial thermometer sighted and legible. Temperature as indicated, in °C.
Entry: 10 °C
